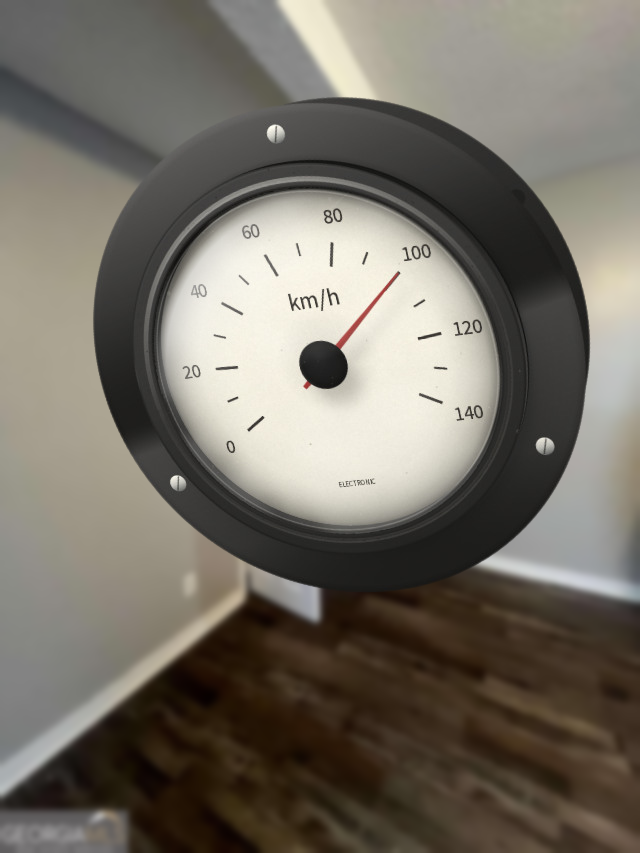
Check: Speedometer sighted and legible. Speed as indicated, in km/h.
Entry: 100 km/h
